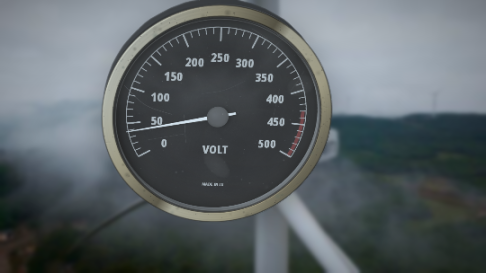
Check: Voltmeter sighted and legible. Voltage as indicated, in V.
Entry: 40 V
